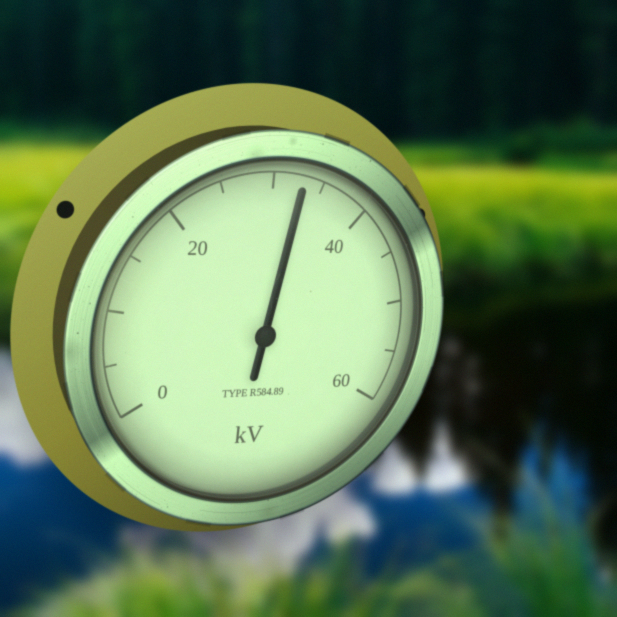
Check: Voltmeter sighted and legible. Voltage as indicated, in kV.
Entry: 32.5 kV
